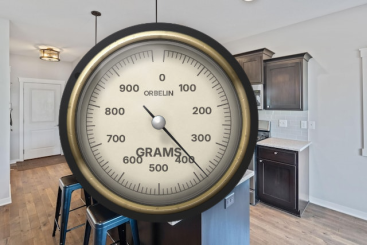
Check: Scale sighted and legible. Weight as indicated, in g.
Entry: 380 g
